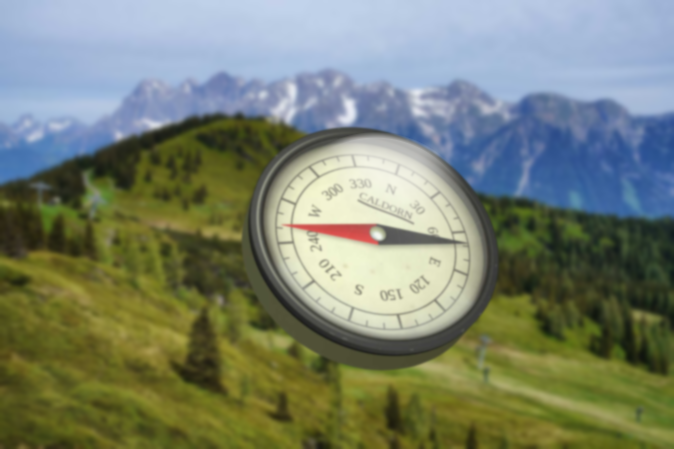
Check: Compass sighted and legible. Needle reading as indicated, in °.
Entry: 250 °
